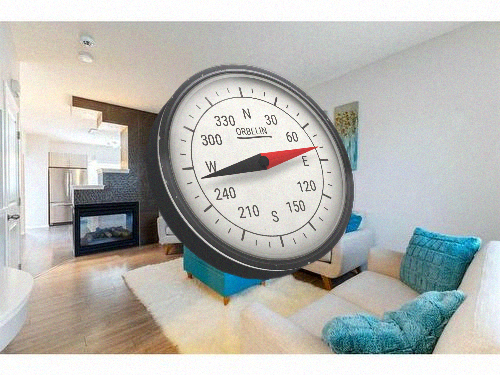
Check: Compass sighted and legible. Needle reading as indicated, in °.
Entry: 80 °
